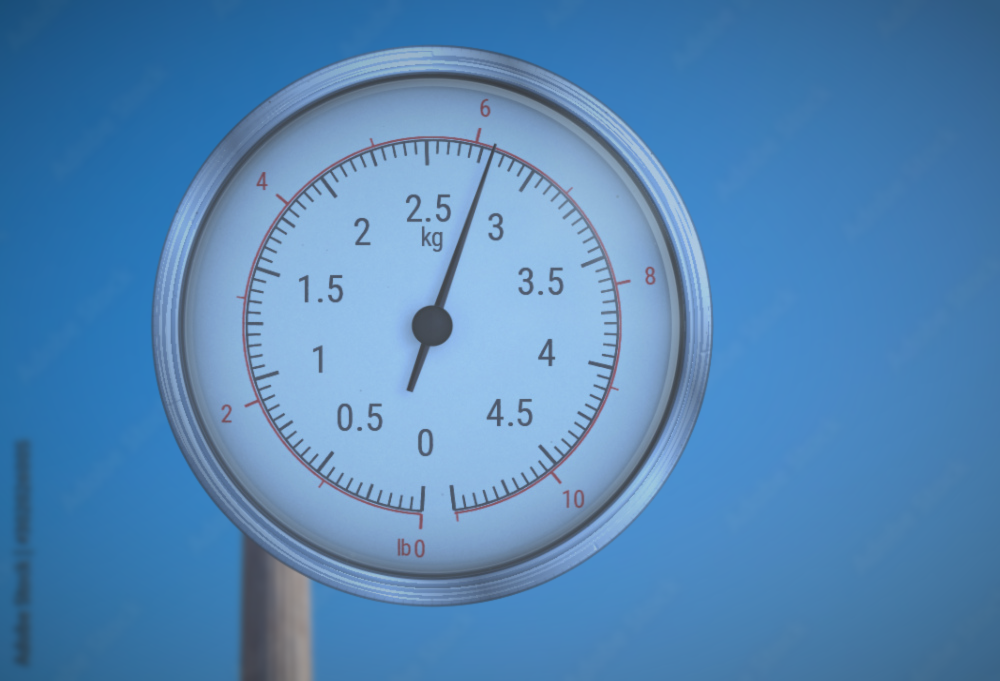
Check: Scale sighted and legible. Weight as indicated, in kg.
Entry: 2.8 kg
